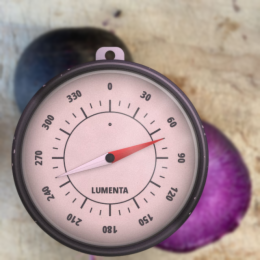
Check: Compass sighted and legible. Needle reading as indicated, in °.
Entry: 70 °
